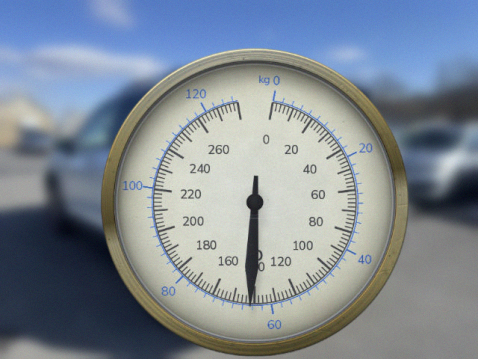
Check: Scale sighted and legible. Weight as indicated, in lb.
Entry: 142 lb
